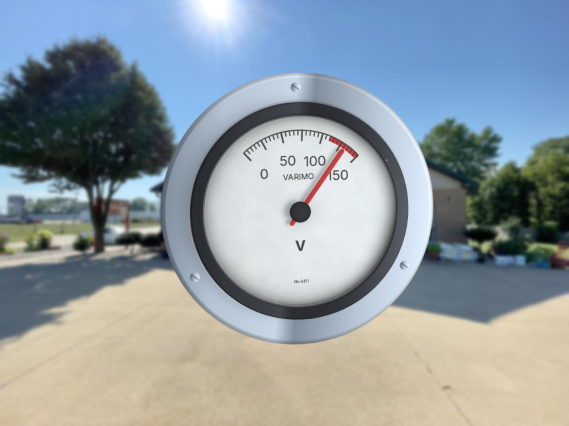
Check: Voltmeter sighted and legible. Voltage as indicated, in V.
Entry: 130 V
